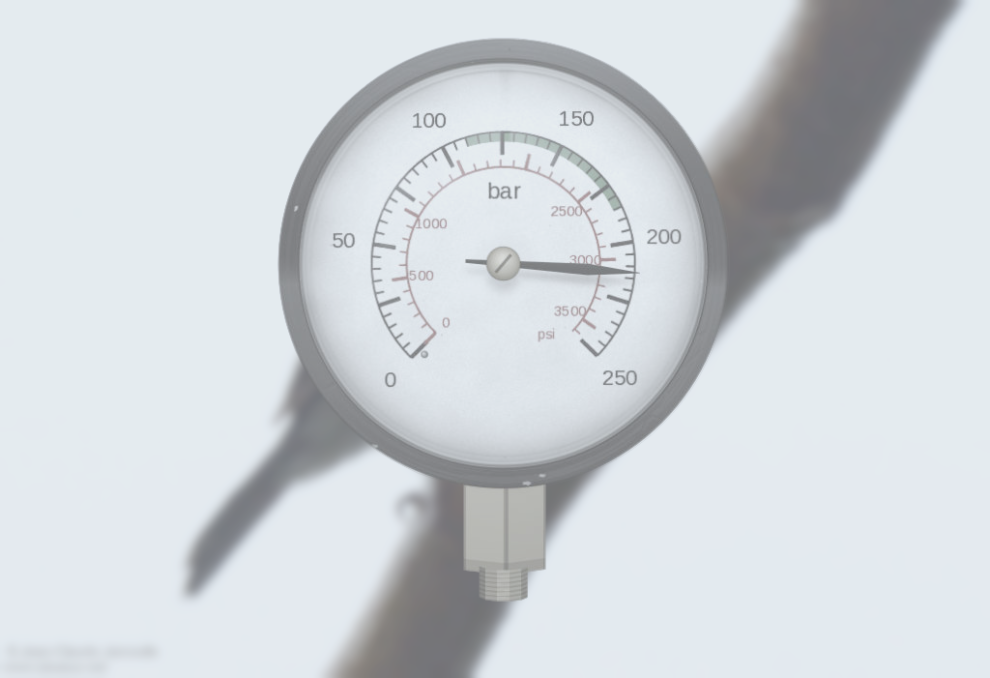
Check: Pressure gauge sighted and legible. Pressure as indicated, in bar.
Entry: 212.5 bar
